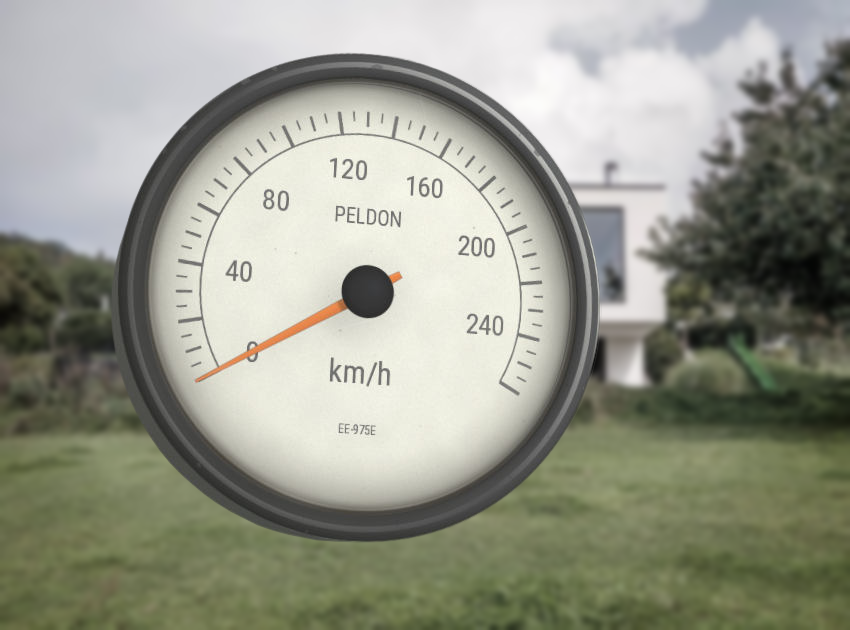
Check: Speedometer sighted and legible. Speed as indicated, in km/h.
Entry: 0 km/h
